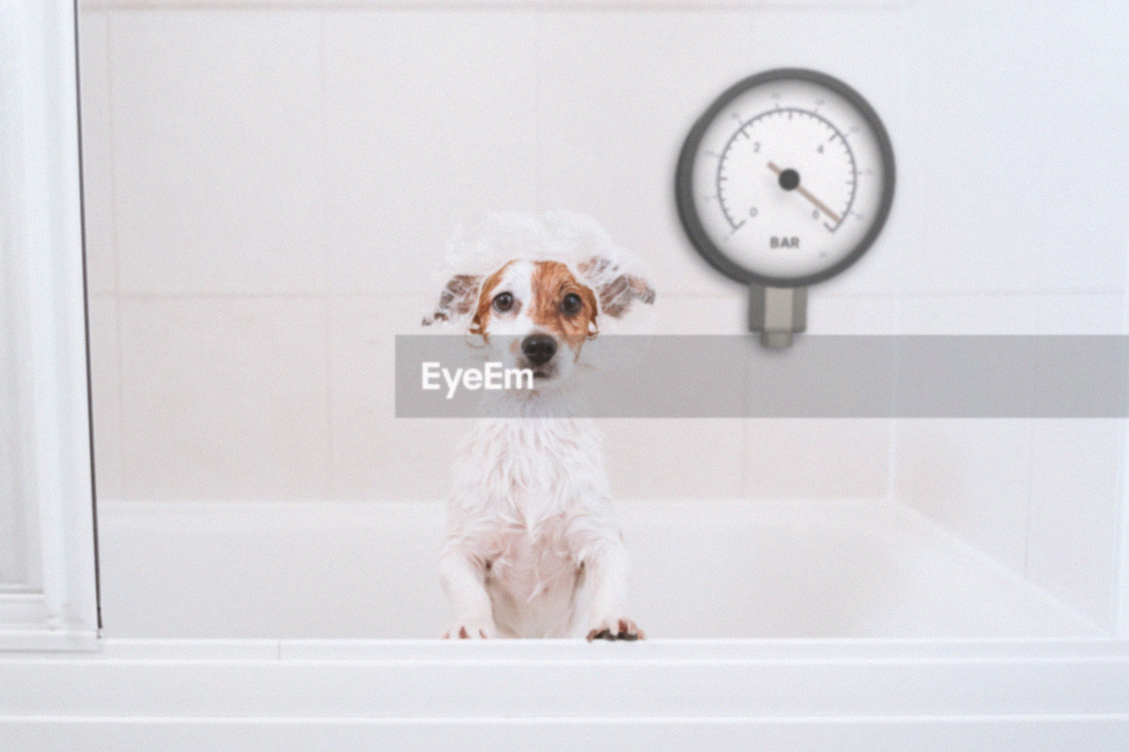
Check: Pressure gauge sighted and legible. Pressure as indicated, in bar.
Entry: 5.8 bar
